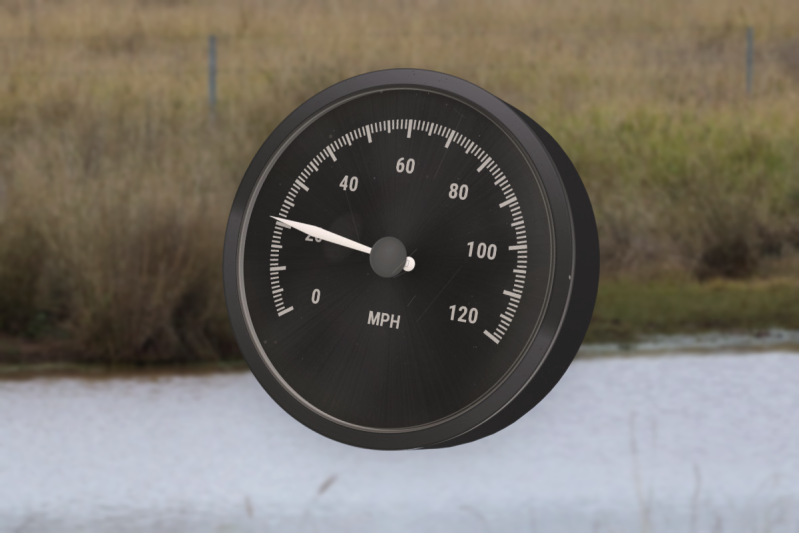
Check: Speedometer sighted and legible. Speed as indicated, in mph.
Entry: 21 mph
